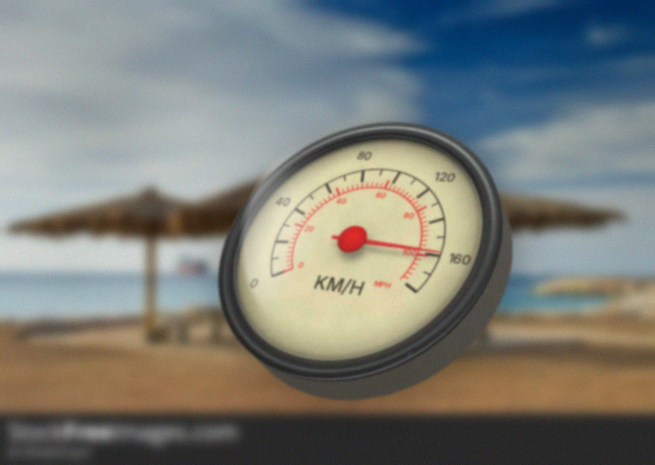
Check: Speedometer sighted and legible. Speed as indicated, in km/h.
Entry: 160 km/h
